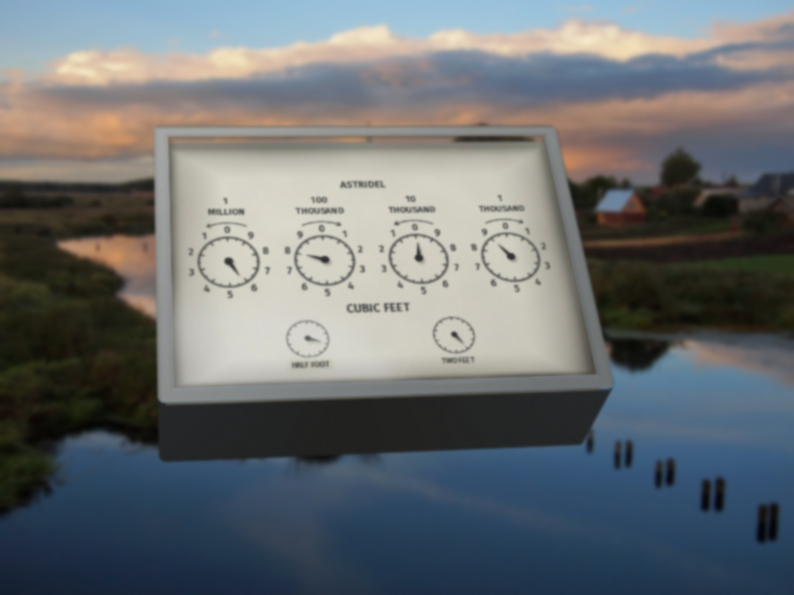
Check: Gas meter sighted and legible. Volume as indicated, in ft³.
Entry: 579900 ft³
